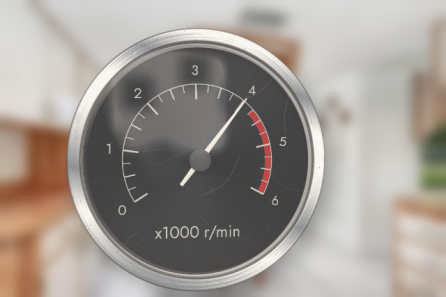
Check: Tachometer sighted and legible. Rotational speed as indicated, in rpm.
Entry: 4000 rpm
